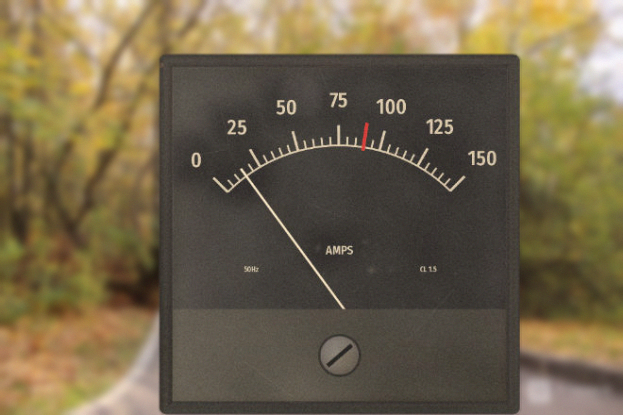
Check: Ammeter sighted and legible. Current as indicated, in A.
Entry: 15 A
